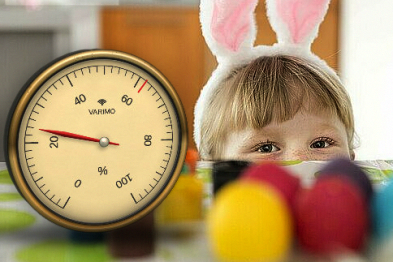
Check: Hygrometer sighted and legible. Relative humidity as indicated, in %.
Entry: 24 %
